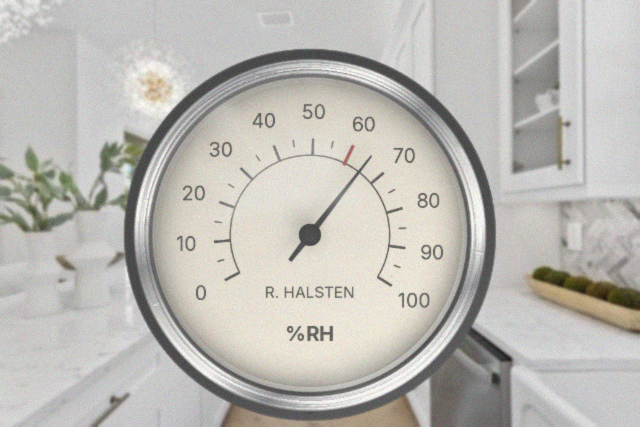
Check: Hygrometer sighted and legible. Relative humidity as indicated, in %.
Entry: 65 %
